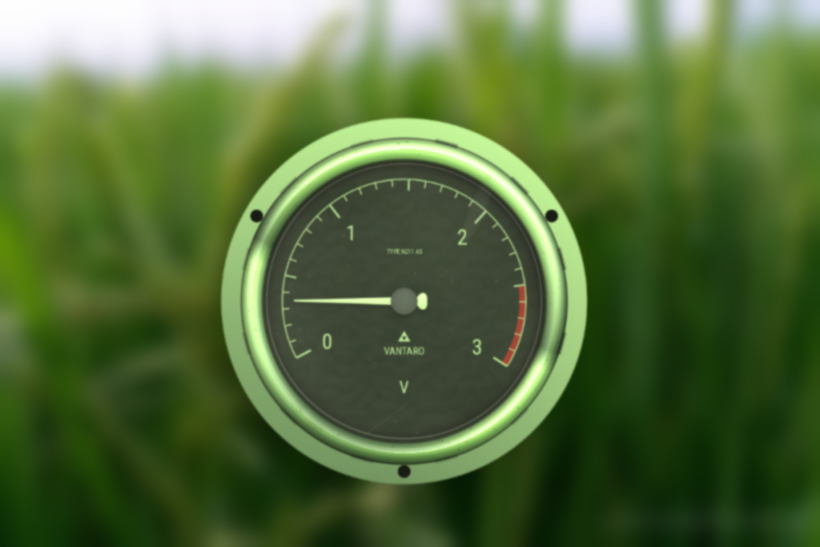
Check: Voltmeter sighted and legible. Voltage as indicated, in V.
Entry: 0.35 V
